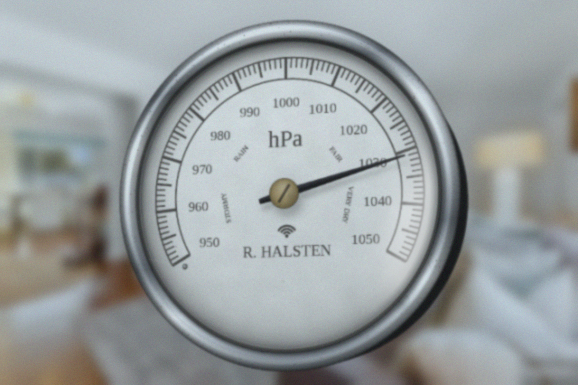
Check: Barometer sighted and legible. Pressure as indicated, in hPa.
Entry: 1031 hPa
